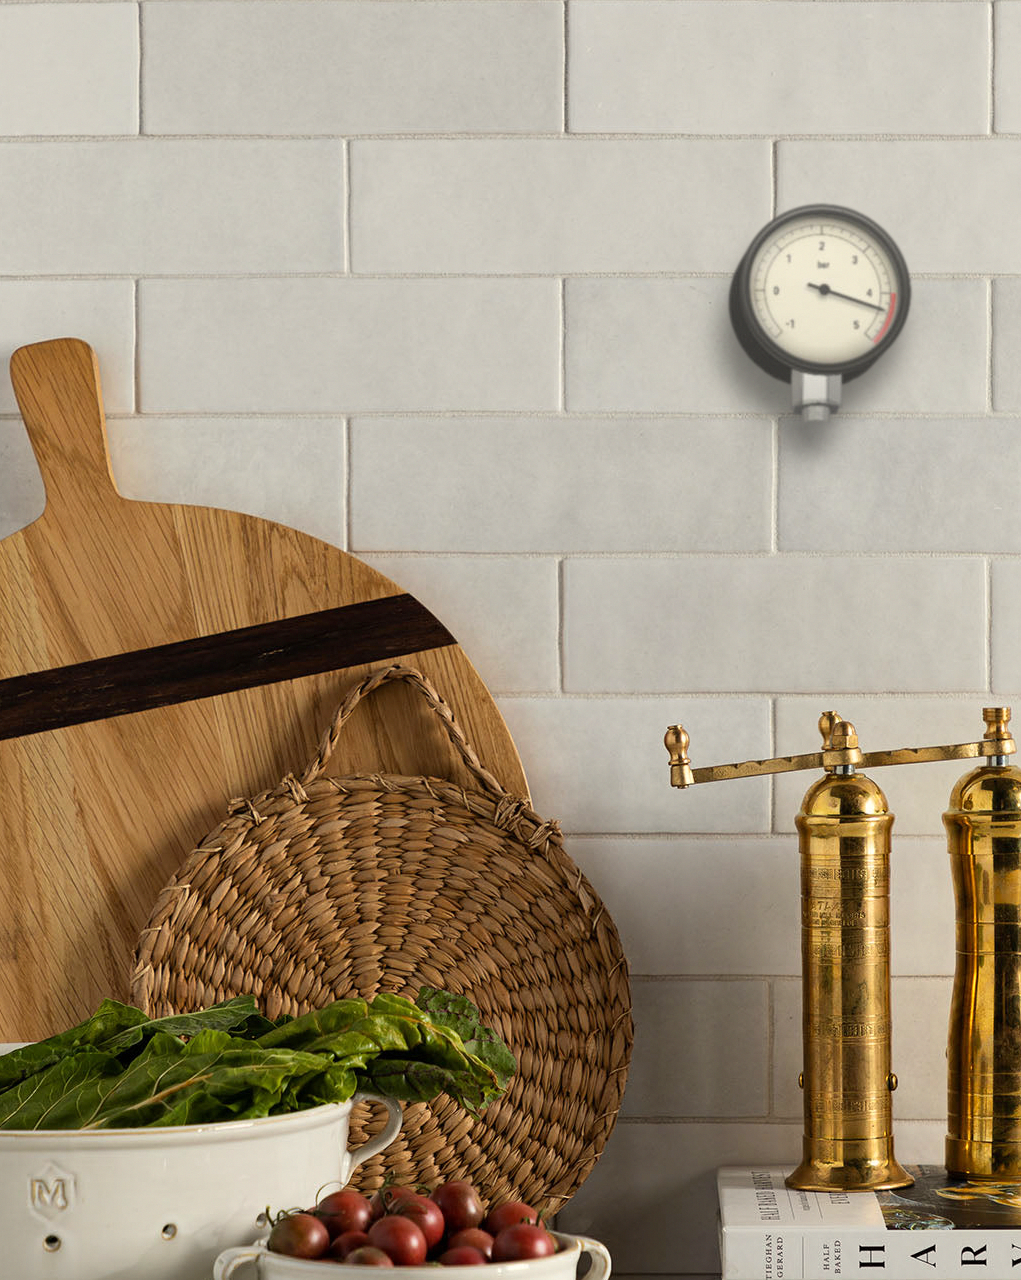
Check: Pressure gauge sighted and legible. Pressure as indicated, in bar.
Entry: 4.4 bar
